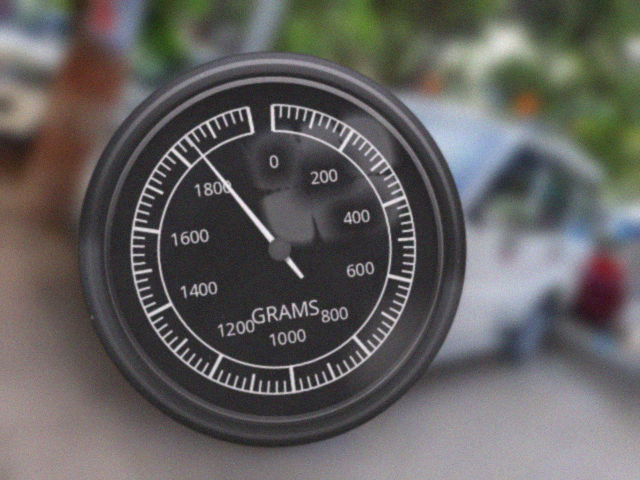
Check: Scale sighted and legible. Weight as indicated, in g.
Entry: 1840 g
